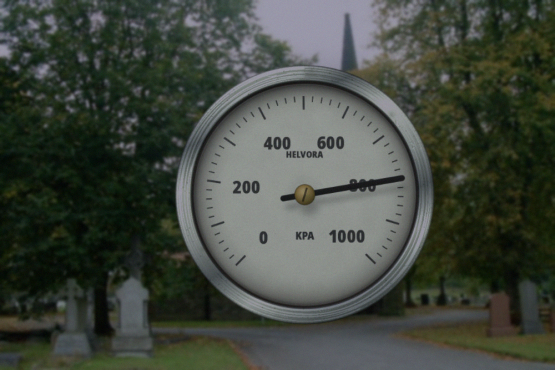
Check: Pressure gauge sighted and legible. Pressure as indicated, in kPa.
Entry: 800 kPa
